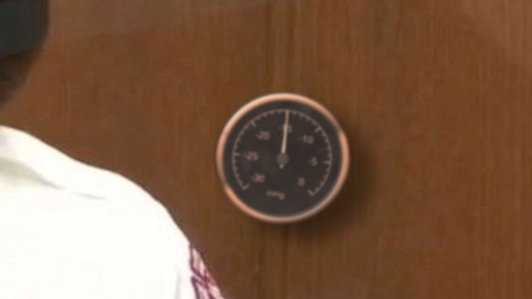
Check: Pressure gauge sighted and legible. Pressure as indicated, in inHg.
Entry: -15 inHg
